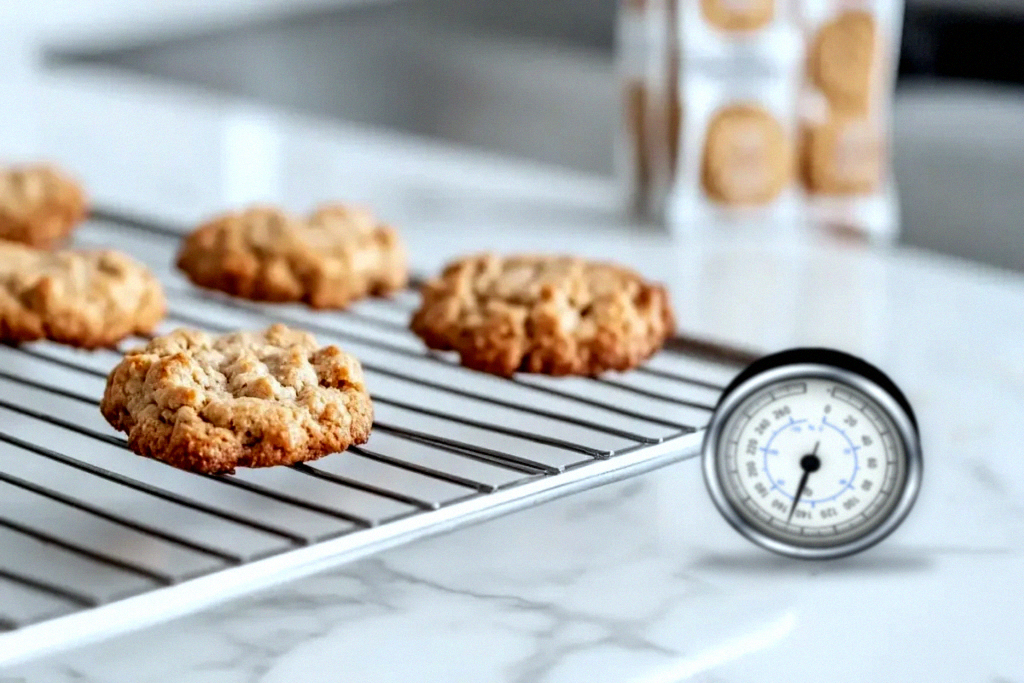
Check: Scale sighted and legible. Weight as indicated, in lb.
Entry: 150 lb
